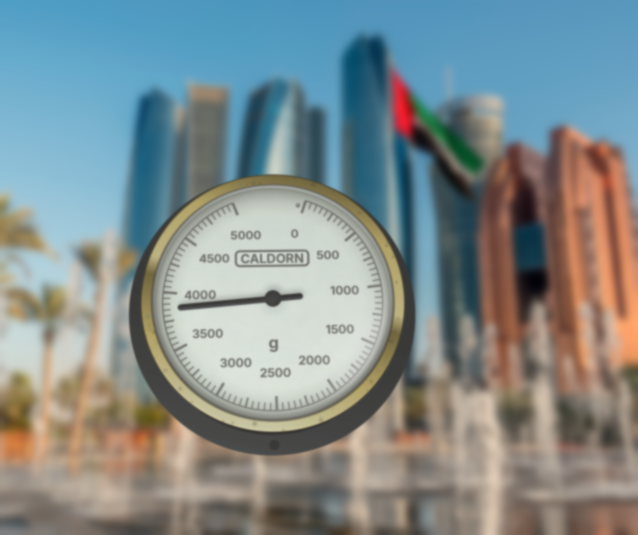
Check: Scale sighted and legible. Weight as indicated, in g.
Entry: 3850 g
